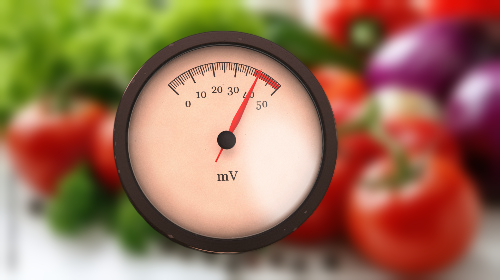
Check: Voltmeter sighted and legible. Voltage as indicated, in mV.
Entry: 40 mV
